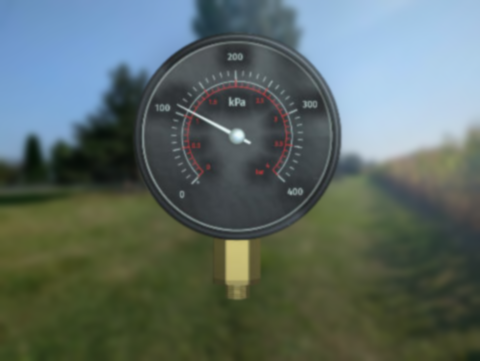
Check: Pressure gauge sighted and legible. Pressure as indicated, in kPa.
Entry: 110 kPa
